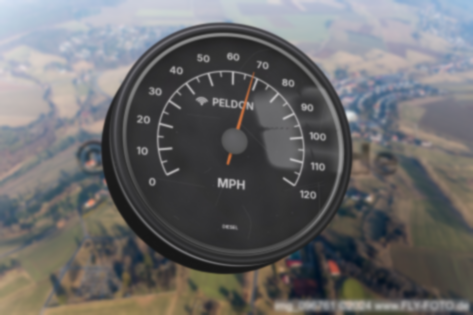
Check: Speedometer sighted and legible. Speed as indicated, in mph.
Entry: 67.5 mph
